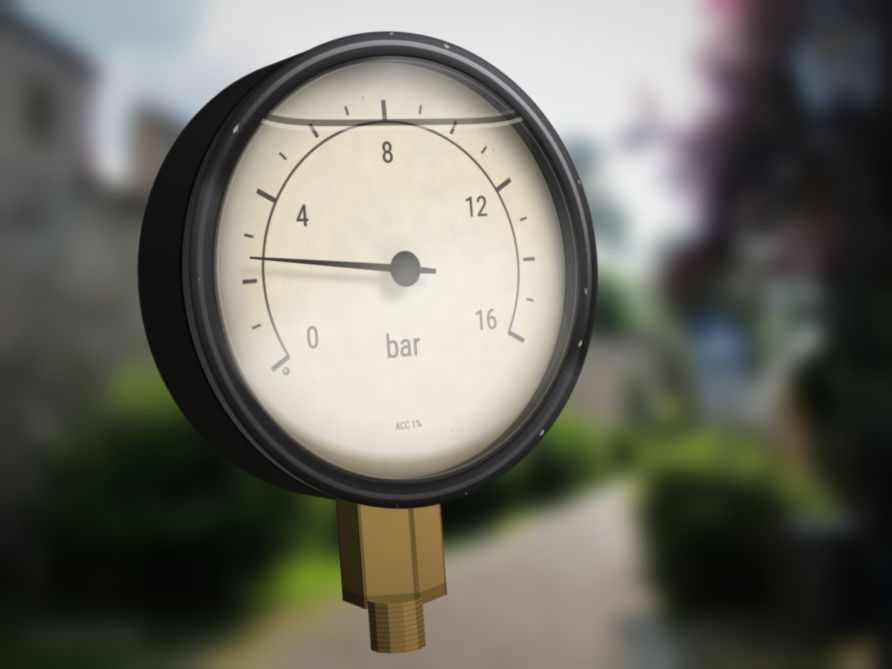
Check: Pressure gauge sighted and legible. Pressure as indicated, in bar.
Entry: 2.5 bar
